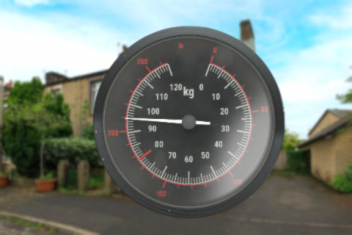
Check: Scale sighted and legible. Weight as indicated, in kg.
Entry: 95 kg
